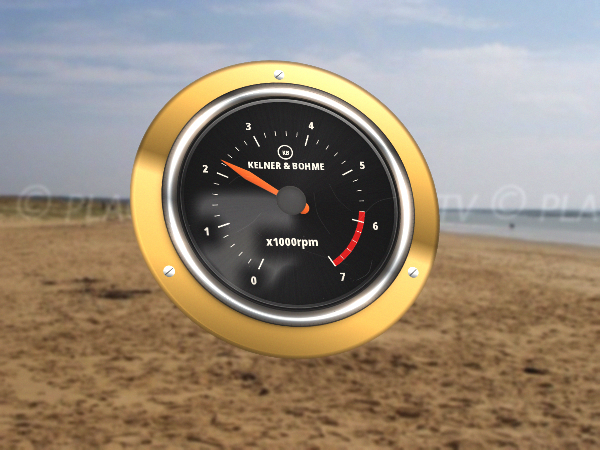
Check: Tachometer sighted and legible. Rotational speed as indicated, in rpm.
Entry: 2200 rpm
